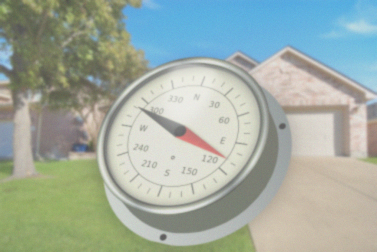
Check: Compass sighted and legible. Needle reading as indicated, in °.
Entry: 110 °
